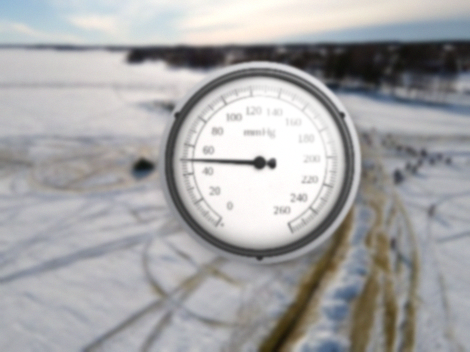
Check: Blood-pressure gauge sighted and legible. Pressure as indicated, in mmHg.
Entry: 50 mmHg
